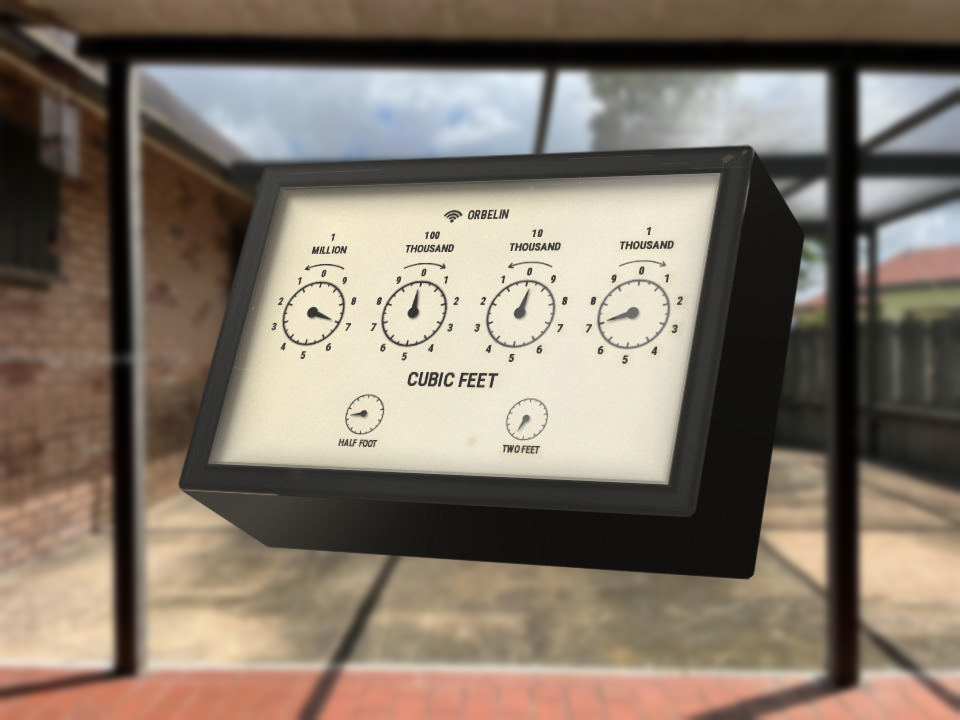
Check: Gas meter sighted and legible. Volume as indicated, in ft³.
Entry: 699700 ft³
